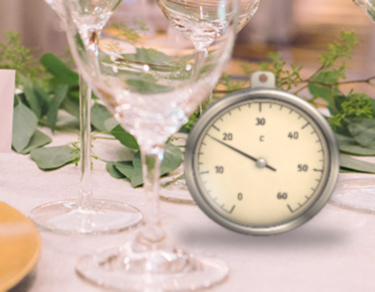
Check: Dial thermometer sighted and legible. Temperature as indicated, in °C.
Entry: 18 °C
